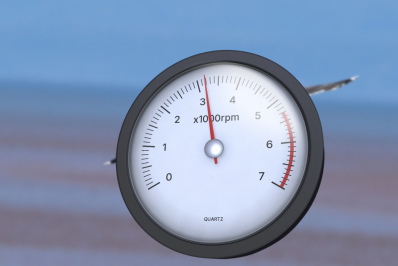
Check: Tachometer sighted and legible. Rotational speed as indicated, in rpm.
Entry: 3200 rpm
